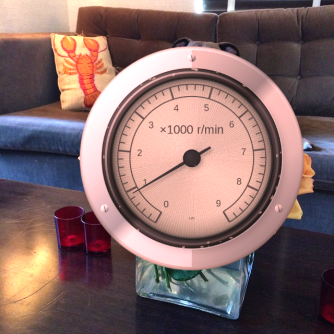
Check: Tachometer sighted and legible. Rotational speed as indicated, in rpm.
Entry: 900 rpm
